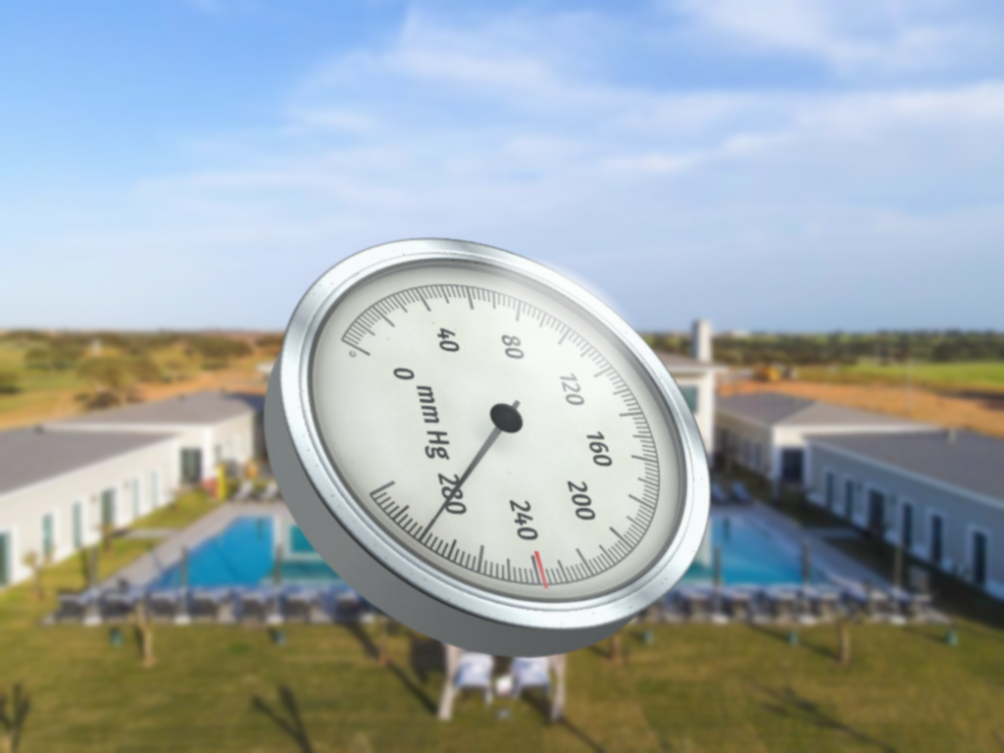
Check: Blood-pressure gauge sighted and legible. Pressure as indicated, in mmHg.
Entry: 280 mmHg
